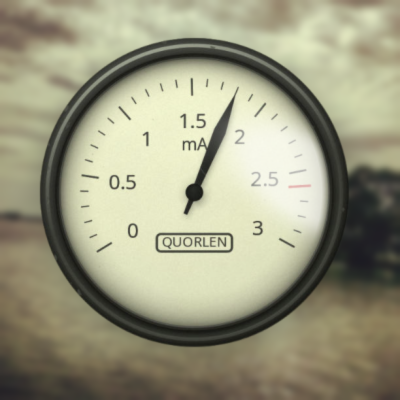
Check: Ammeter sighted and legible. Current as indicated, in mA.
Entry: 1.8 mA
